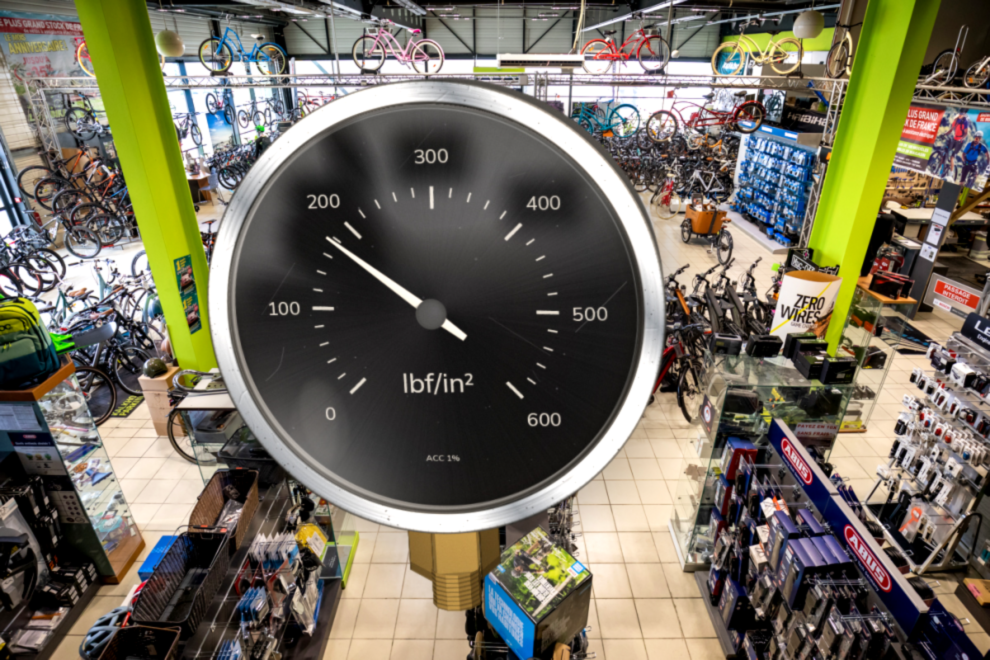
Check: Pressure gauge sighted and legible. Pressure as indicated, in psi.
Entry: 180 psi
